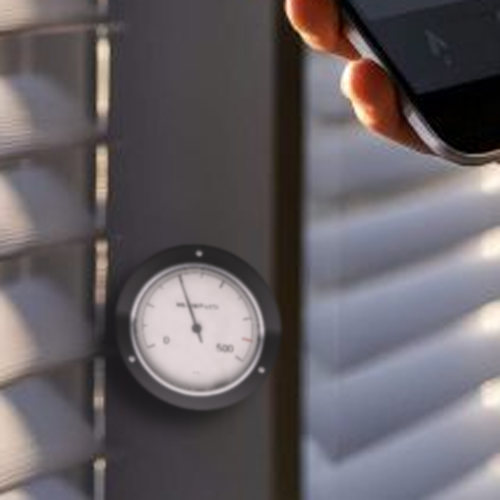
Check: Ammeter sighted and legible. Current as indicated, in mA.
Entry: 200 mA
